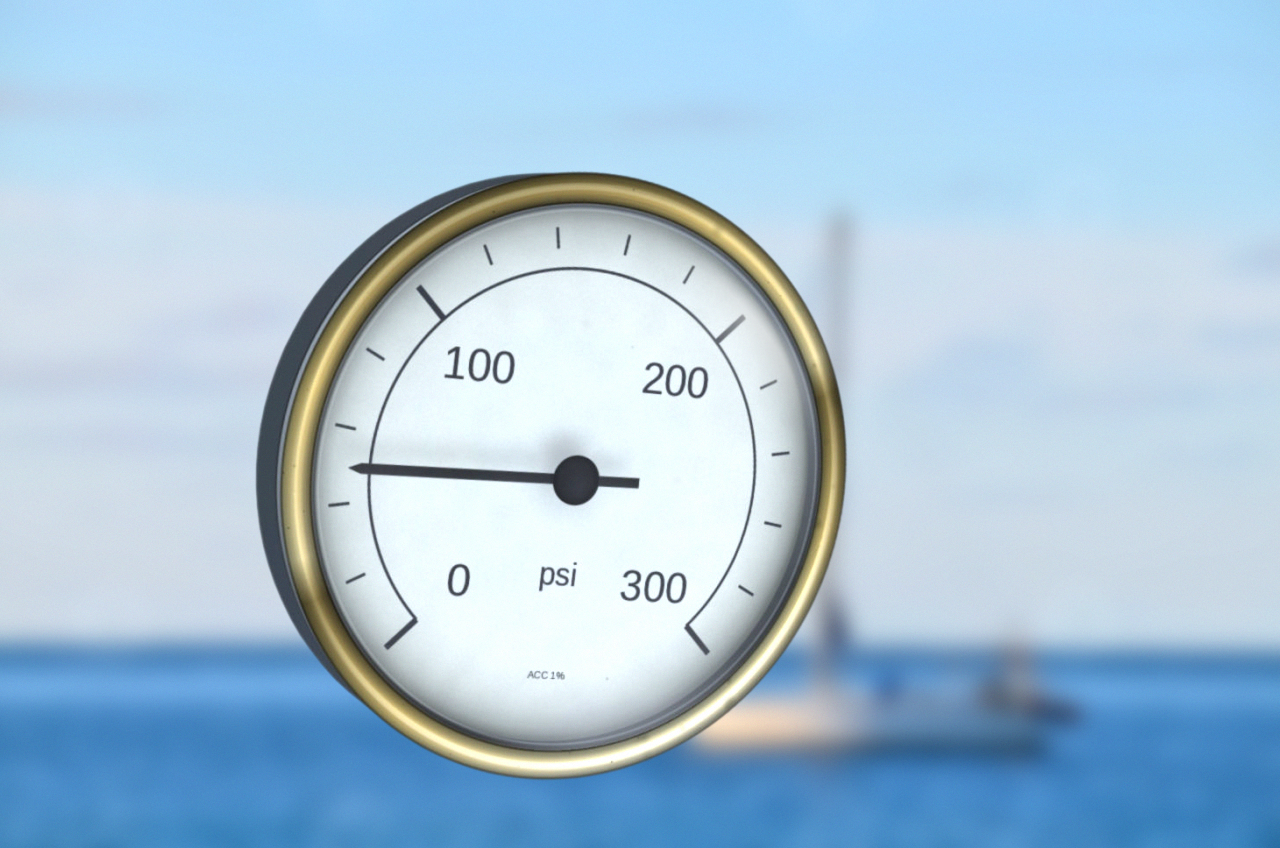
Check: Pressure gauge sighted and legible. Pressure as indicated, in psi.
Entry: 50 psi
